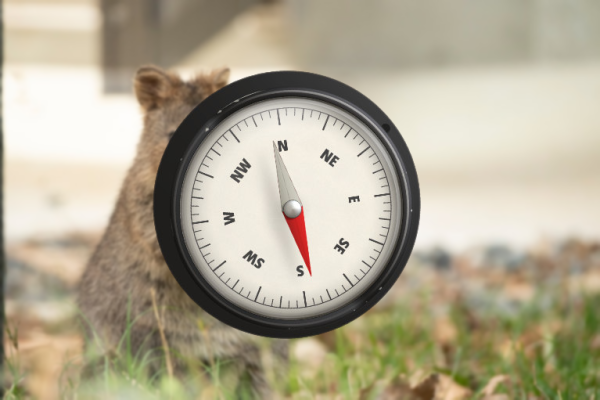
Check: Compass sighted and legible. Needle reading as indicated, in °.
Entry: 172.5 °
